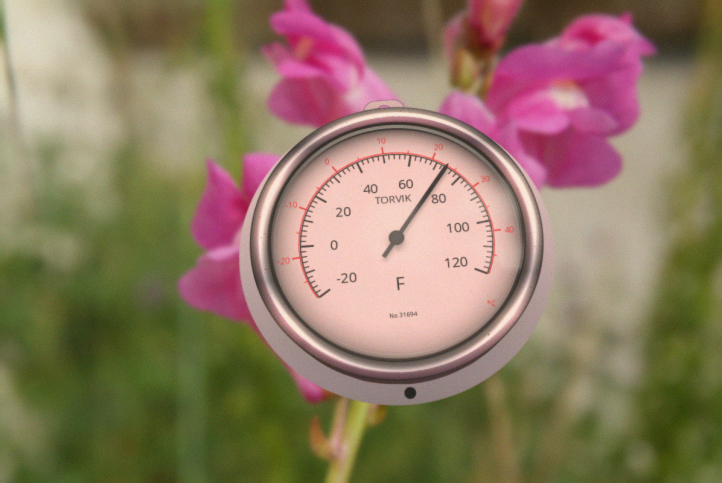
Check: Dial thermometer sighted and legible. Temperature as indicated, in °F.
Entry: 74 °F
